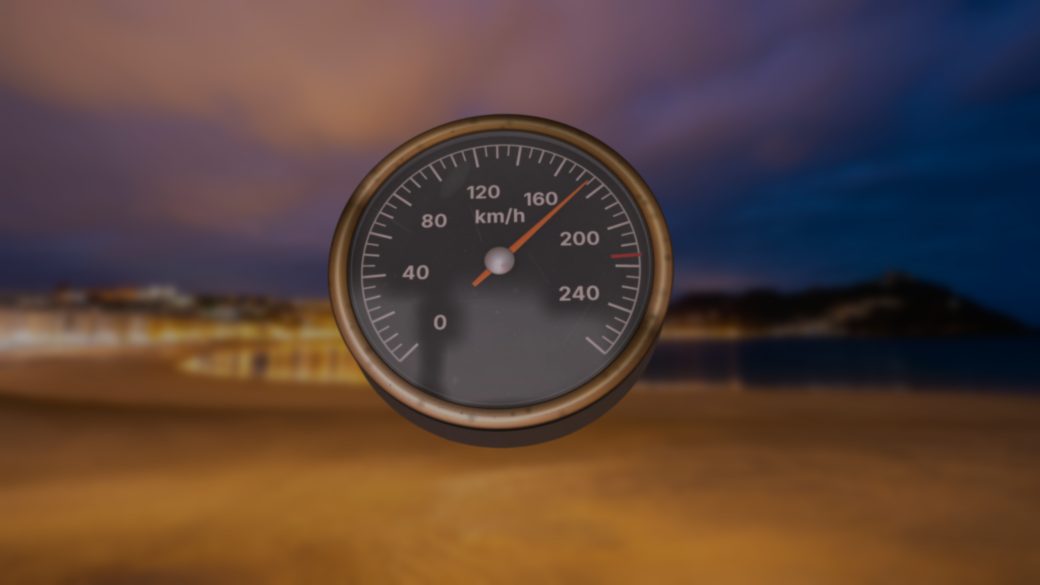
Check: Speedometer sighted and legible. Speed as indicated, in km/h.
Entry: 175 km/h
